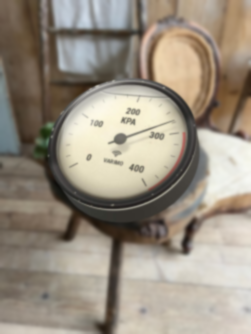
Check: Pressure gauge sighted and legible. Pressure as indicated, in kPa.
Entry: 280 kPa
